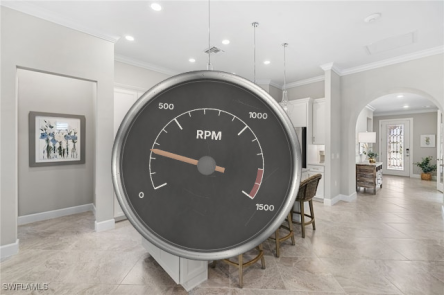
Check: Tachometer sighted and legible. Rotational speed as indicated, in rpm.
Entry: 250 rpm
